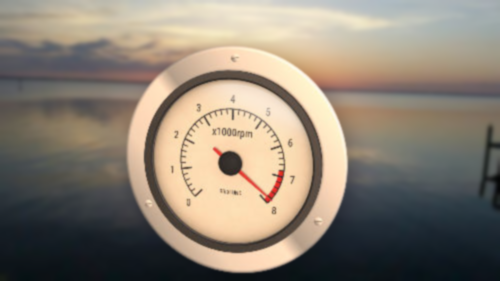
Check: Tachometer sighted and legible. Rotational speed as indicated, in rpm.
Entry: 7800 rpm
